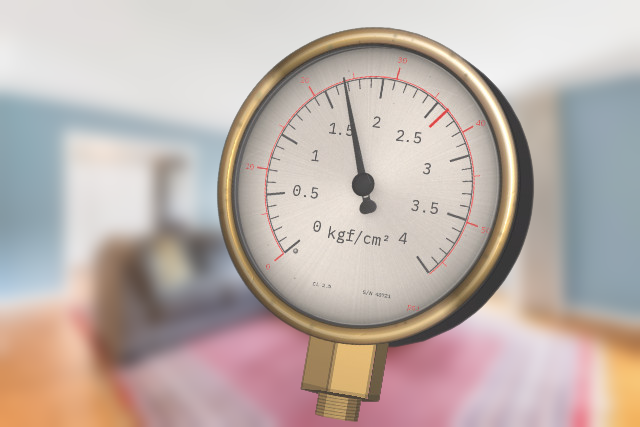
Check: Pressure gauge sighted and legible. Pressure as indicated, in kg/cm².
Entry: 1.7 kg/cm²
